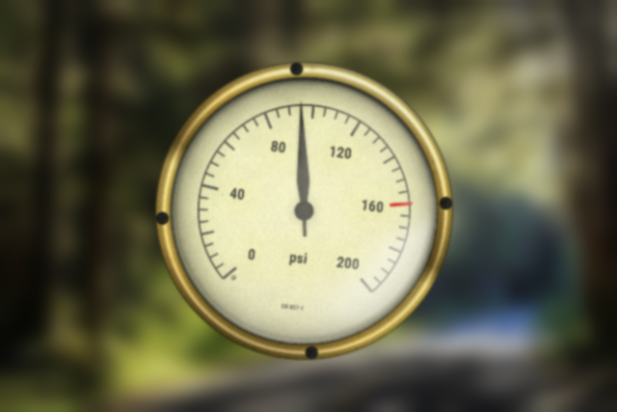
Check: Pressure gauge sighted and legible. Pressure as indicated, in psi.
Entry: 95 psi
